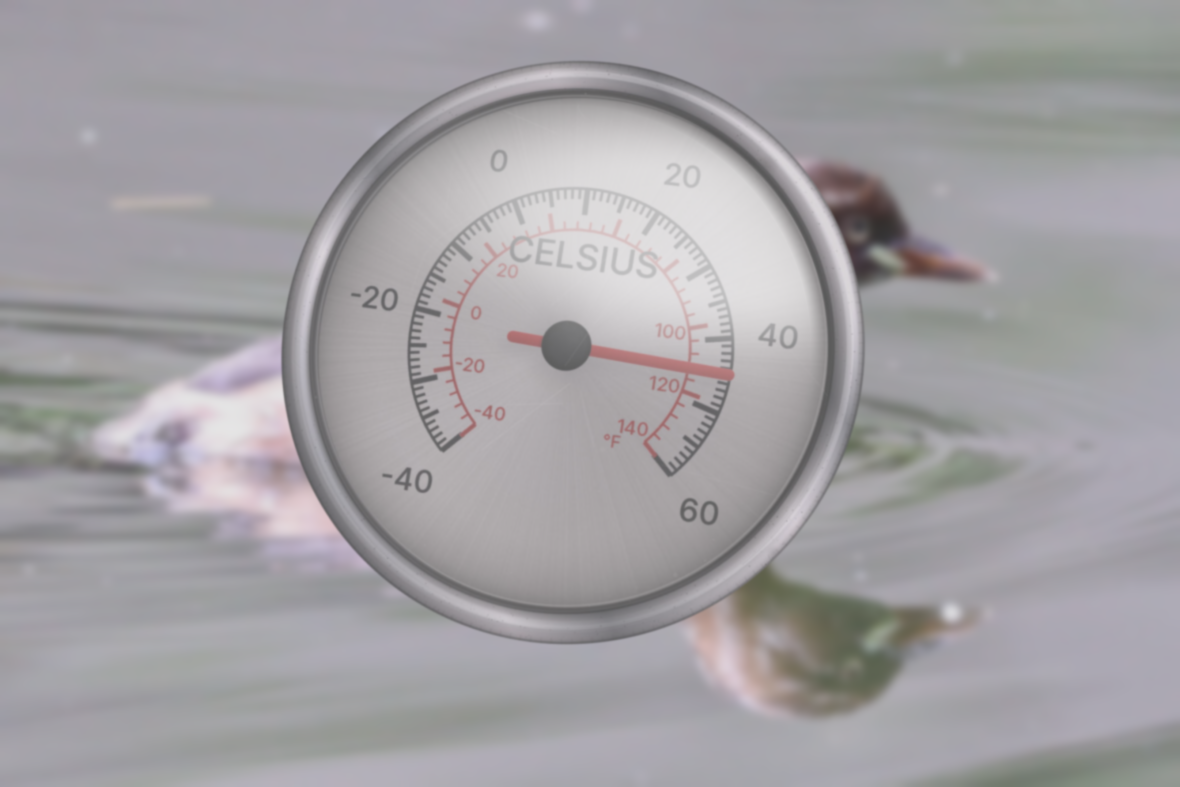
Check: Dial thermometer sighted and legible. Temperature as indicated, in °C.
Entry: 45 °C
